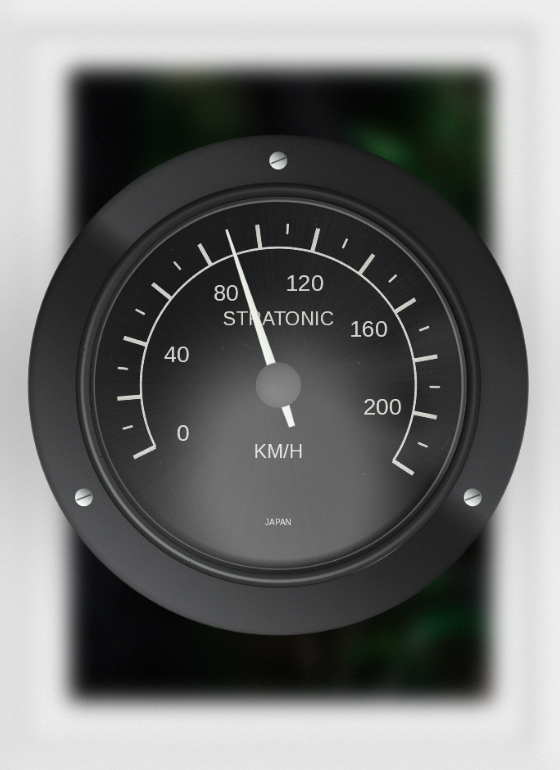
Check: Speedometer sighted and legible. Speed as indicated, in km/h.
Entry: 90 km/h
